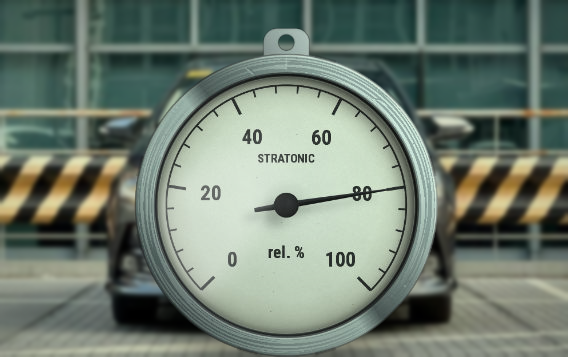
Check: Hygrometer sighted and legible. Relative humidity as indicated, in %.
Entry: 80 %
